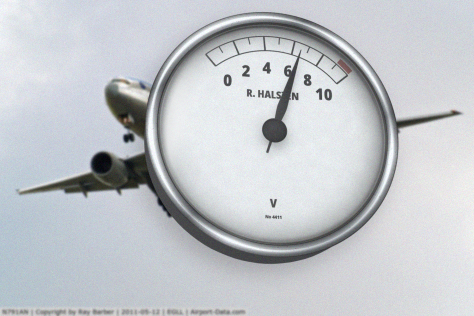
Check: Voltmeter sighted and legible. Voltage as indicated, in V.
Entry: 6.5 V
